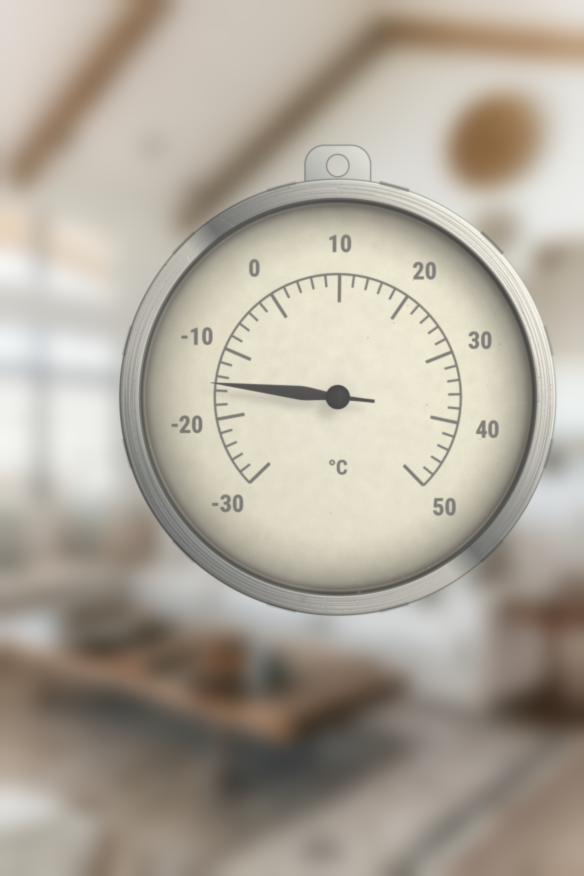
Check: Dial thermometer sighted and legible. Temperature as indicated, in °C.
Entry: -15 °C
